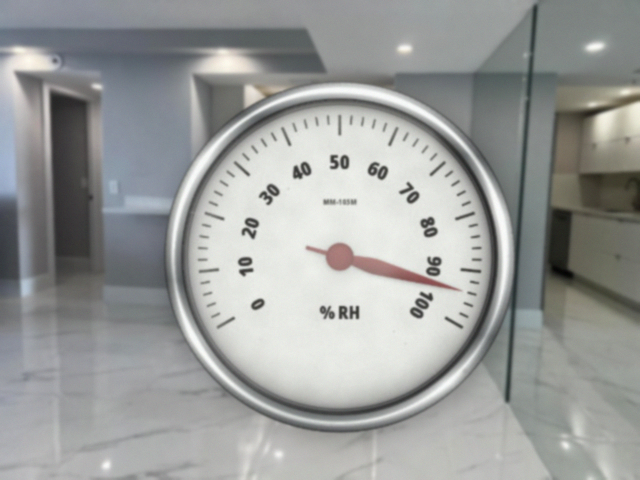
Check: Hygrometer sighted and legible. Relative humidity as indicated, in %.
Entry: 94 %
